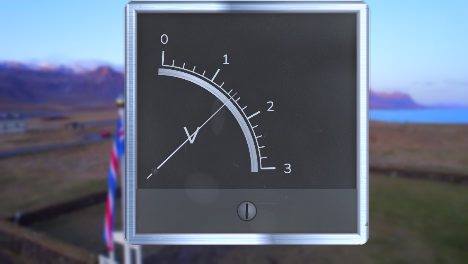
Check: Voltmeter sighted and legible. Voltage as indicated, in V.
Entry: 1.5 V
